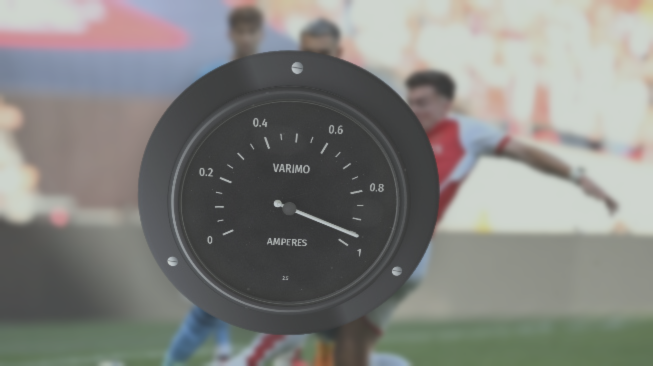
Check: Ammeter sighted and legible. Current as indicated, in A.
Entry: 0.95 A
